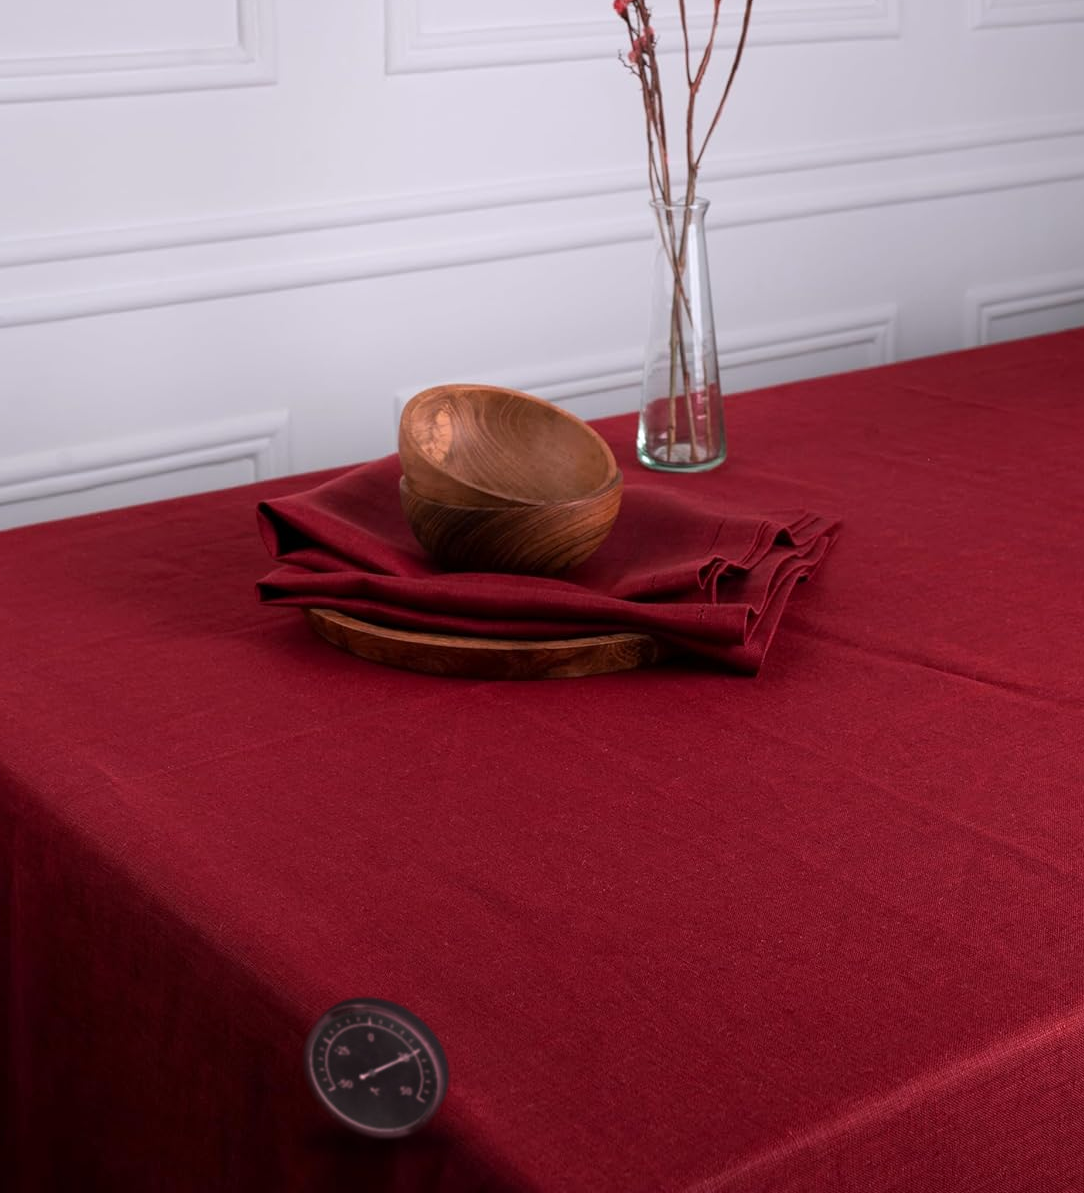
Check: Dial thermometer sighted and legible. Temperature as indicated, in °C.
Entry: 25 °C
